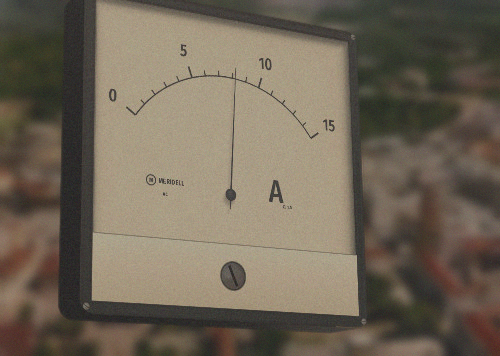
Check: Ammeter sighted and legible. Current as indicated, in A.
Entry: 8 A
